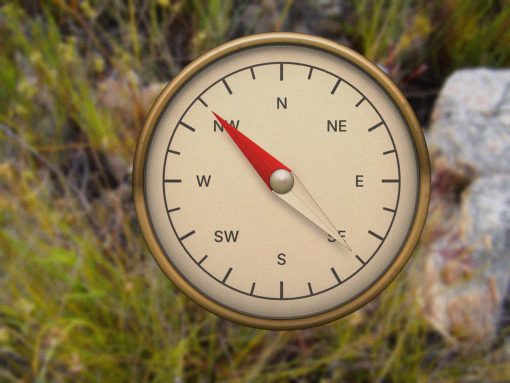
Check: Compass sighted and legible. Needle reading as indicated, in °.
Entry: 315 °
